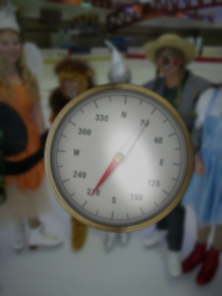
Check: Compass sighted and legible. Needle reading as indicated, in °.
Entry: 210 °
